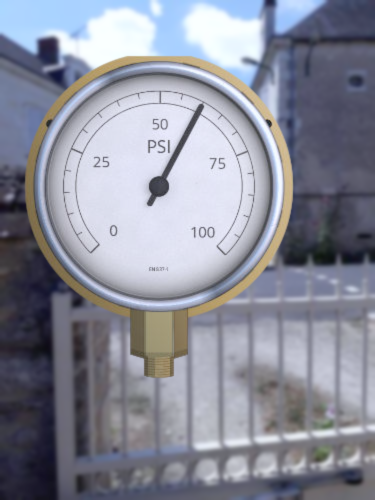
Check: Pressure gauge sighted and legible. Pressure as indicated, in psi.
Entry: 60 psi
